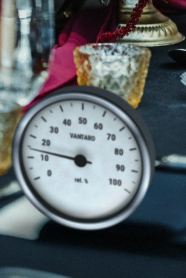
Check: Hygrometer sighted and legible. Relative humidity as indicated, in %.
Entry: 15 %
